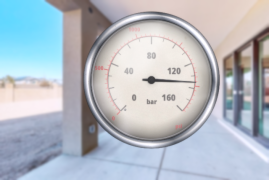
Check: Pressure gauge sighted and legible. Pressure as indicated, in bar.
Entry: 135 bar
